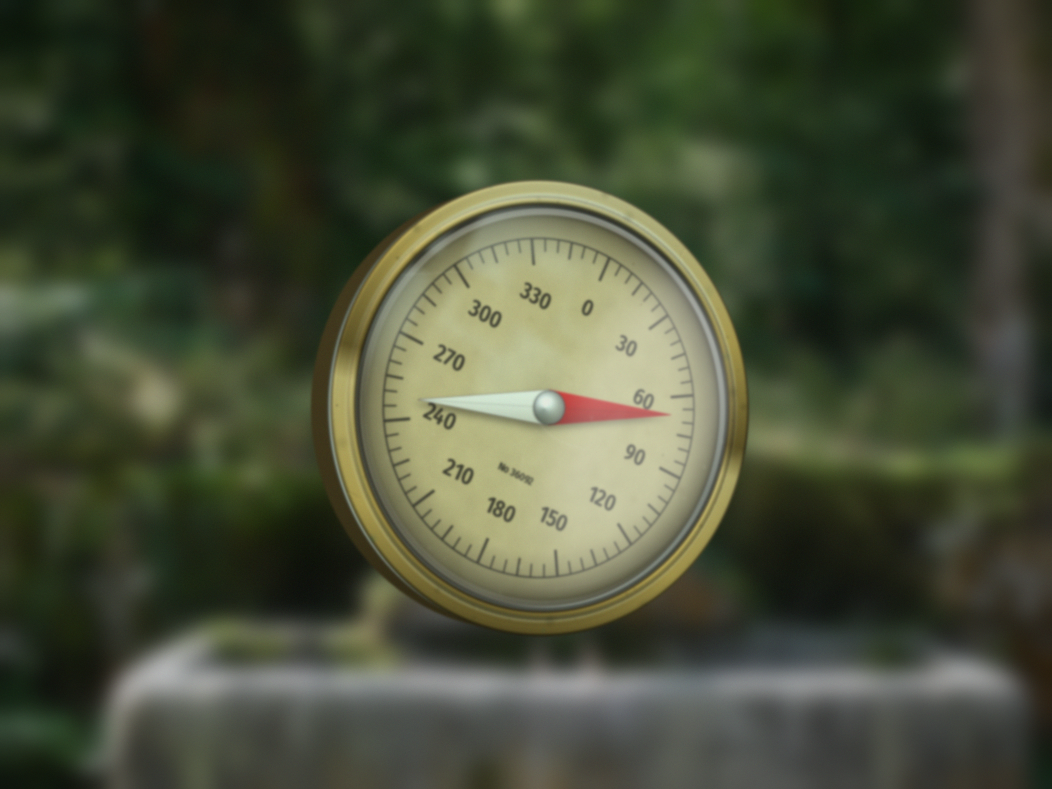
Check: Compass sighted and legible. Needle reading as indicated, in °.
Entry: 67.5 °
